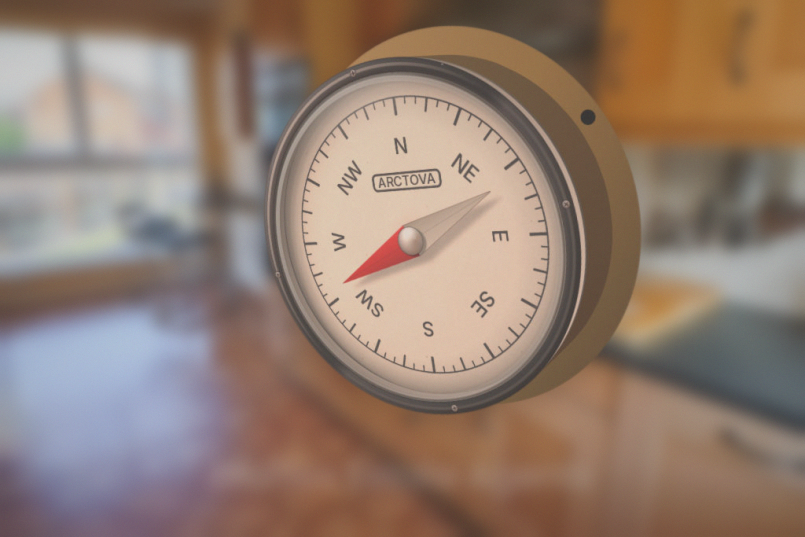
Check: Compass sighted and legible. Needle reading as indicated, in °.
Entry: 245 °
